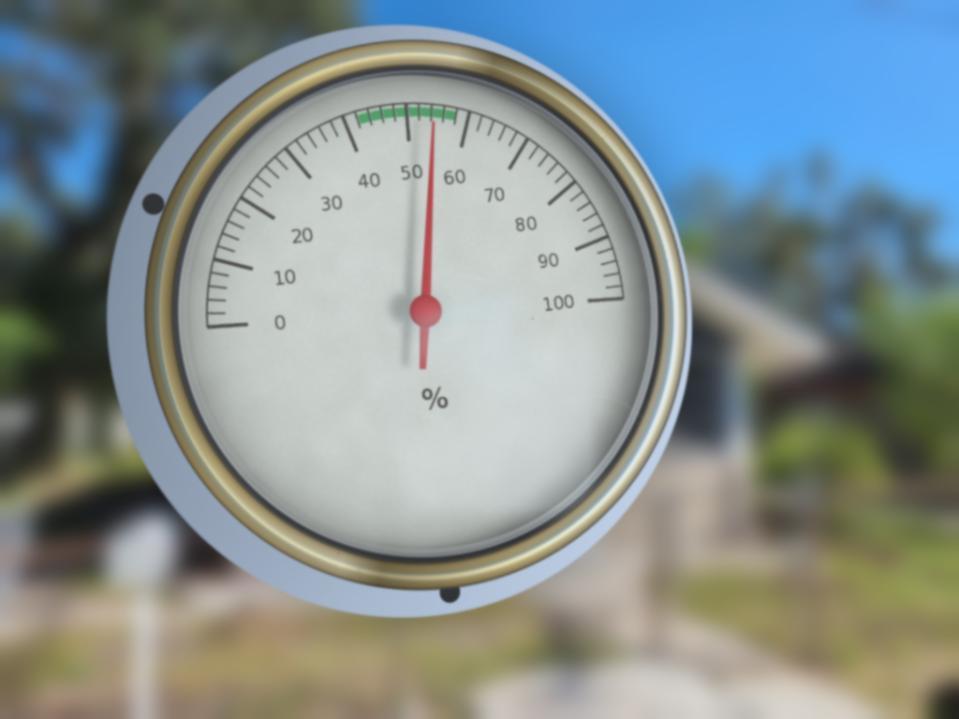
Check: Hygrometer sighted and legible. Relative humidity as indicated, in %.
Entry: 54 %
